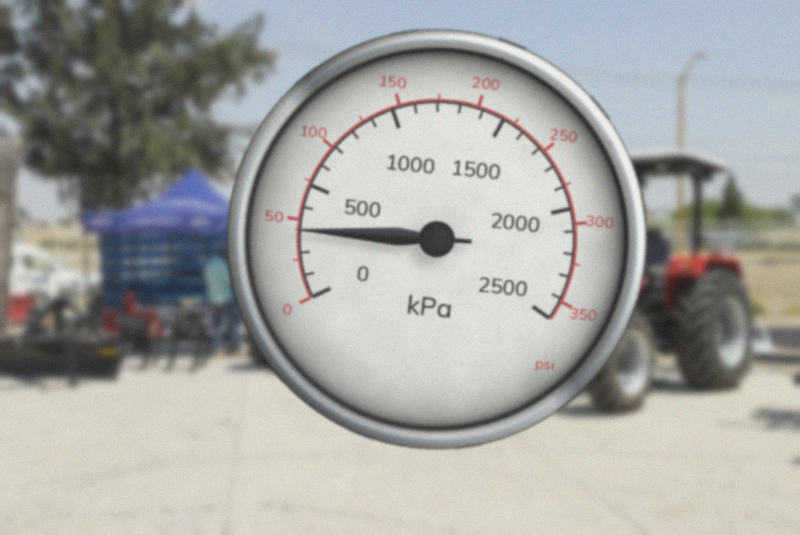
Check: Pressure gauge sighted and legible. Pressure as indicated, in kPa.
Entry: 300 kPa
